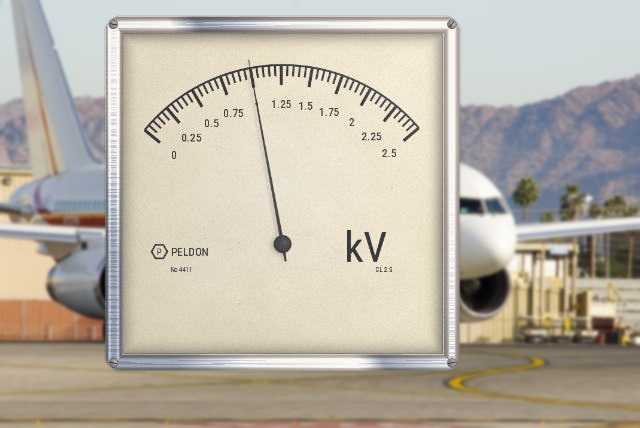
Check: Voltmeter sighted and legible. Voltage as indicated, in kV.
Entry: 1 kV
